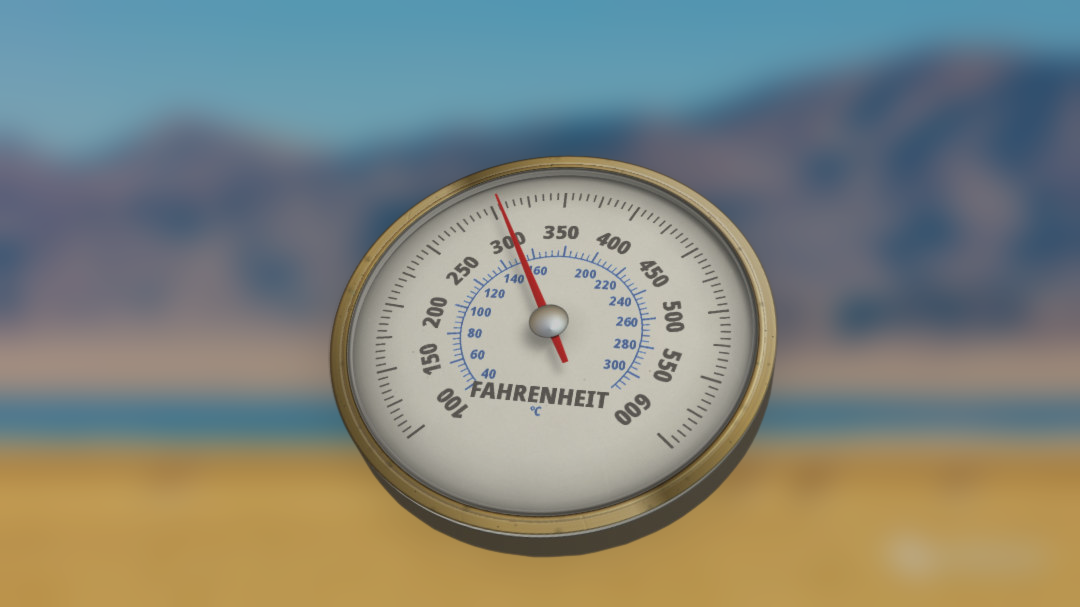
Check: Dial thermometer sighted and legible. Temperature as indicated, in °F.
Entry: 305 °F
